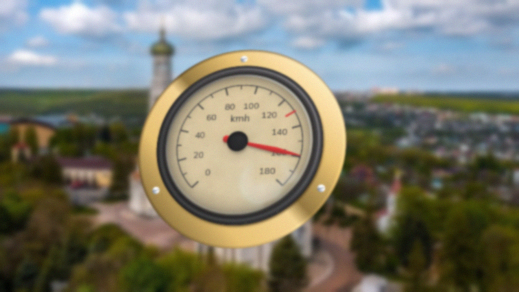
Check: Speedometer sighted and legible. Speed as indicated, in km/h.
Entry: 160 km/h
